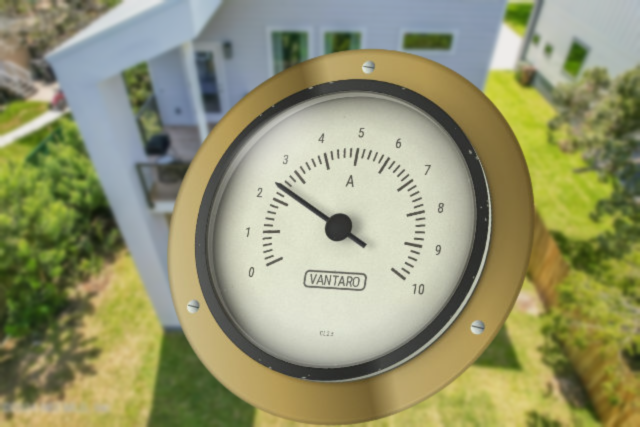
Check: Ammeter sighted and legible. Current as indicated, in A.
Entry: 2.4 A
